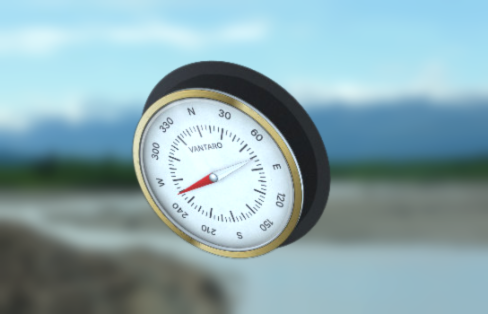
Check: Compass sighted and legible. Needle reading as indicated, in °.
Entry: 255 °
